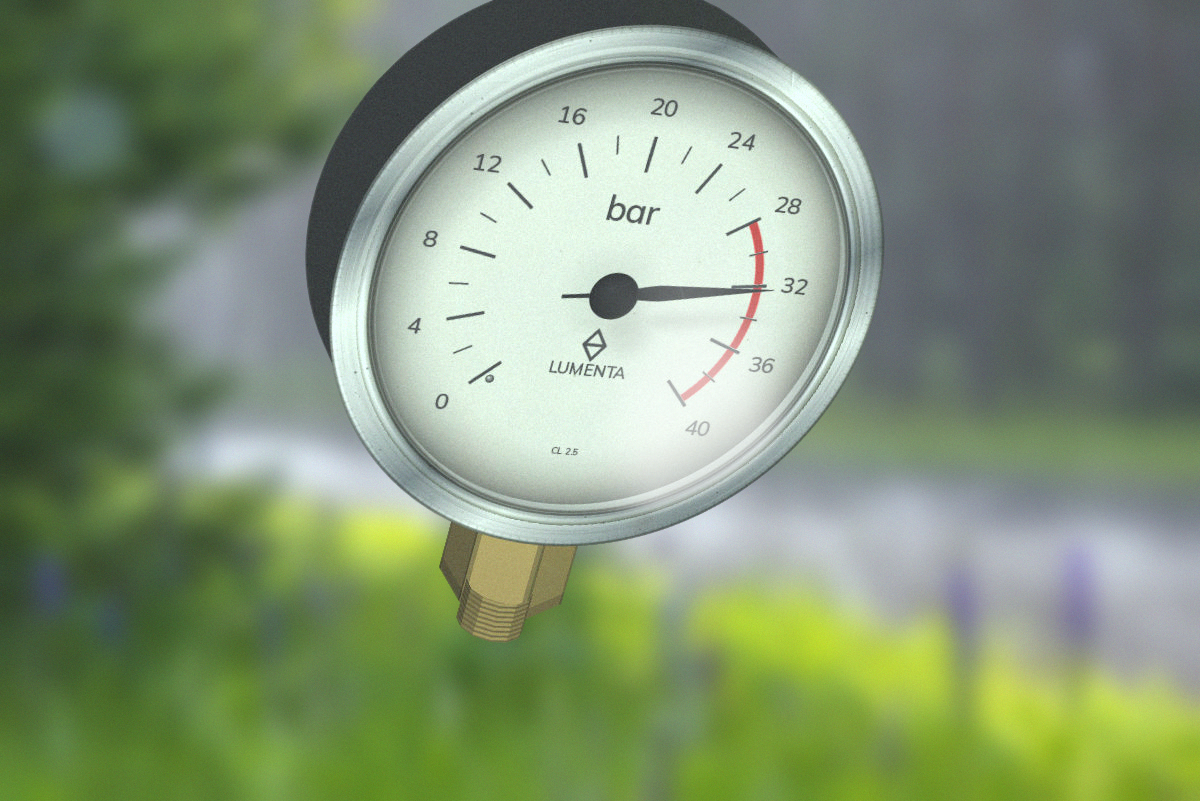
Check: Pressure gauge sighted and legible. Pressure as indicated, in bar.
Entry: 32 bar
